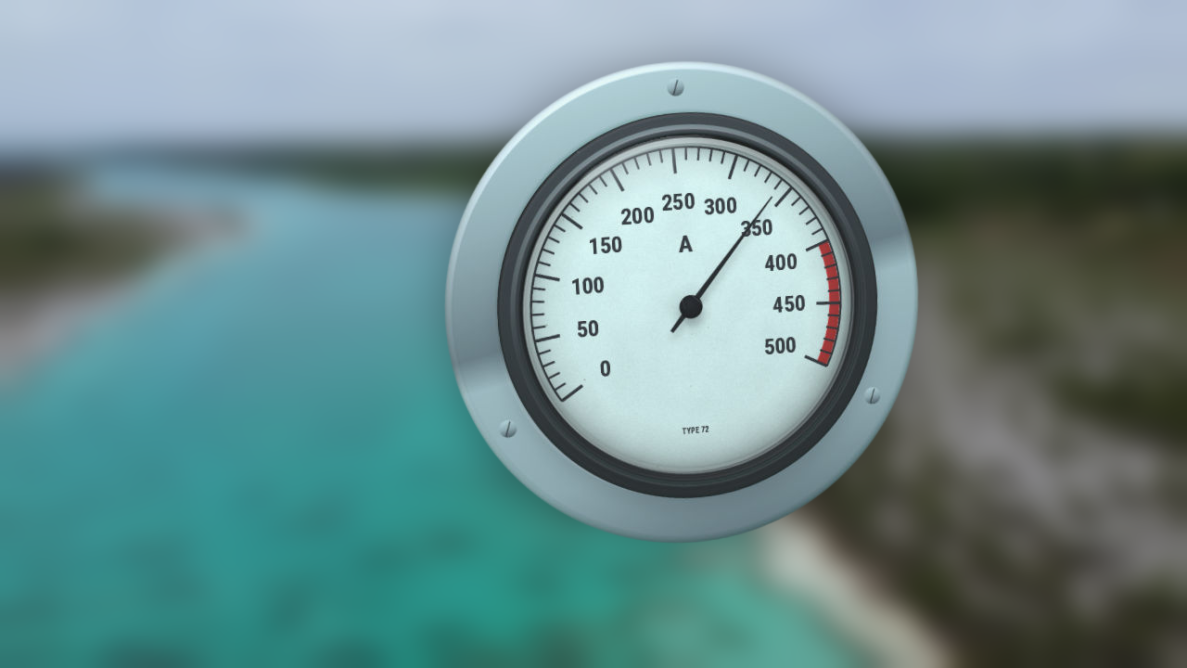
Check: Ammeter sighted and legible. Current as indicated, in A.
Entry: 340 A
